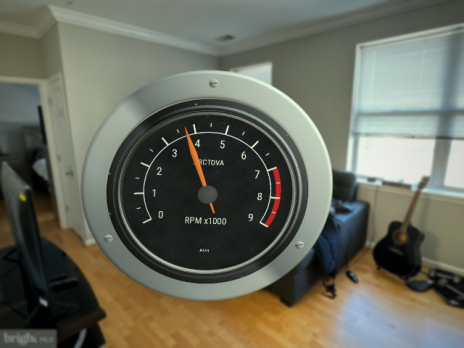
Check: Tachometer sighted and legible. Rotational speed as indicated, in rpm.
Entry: 3750 rpm
